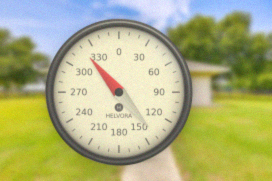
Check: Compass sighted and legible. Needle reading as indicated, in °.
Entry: 320 °
